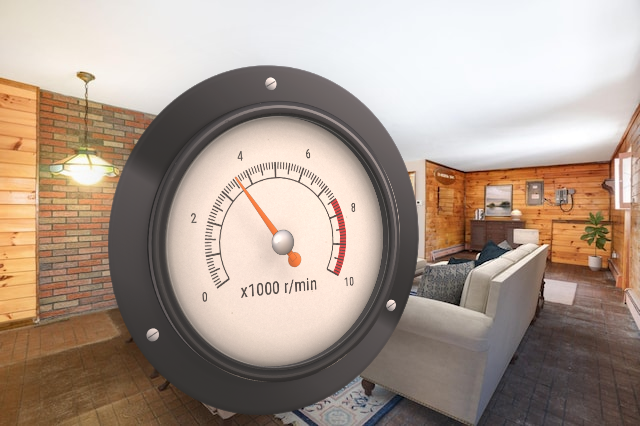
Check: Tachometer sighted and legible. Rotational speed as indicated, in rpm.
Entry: 3500 rpm
